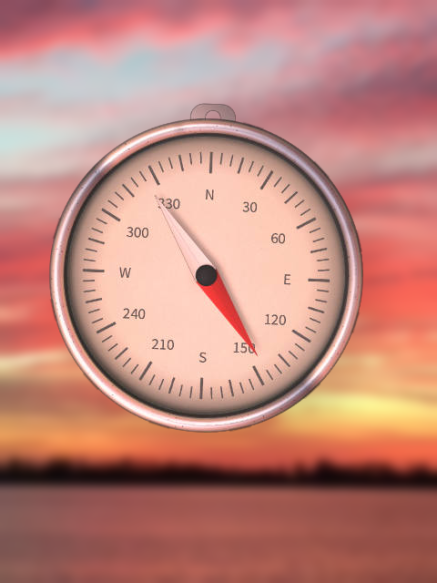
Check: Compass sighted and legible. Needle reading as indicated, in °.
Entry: 145 °
